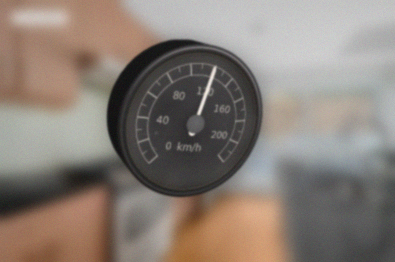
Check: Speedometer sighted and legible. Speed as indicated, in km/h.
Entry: 120 km/h
